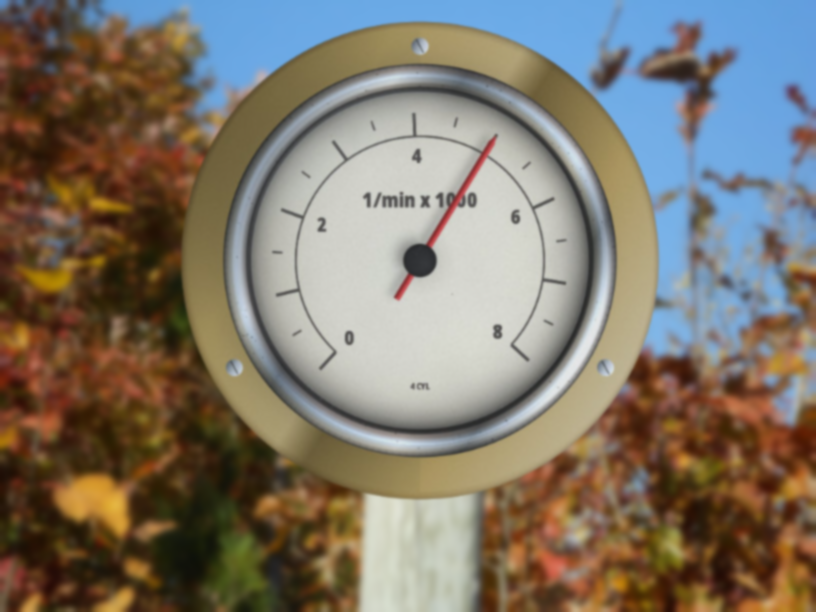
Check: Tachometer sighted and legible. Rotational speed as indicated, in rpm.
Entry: 5000 rpm
